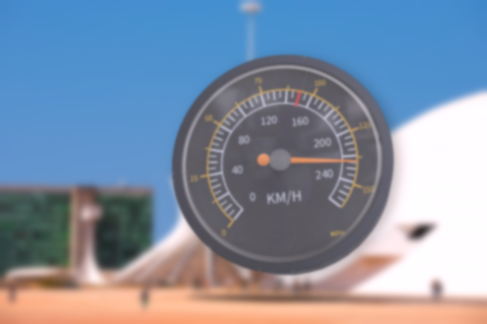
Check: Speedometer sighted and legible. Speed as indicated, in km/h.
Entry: 225 km/h
